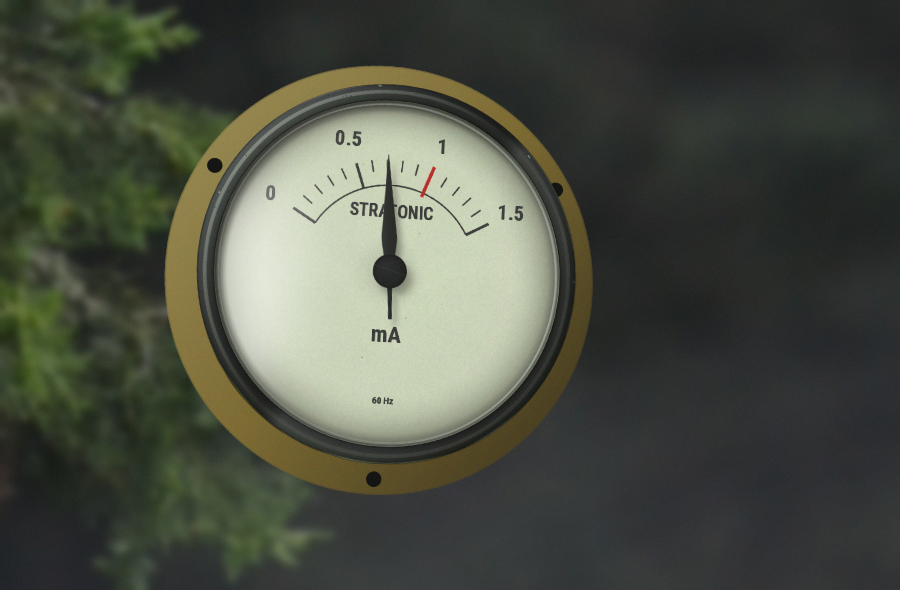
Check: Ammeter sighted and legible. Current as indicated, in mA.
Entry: 0.7 mA
